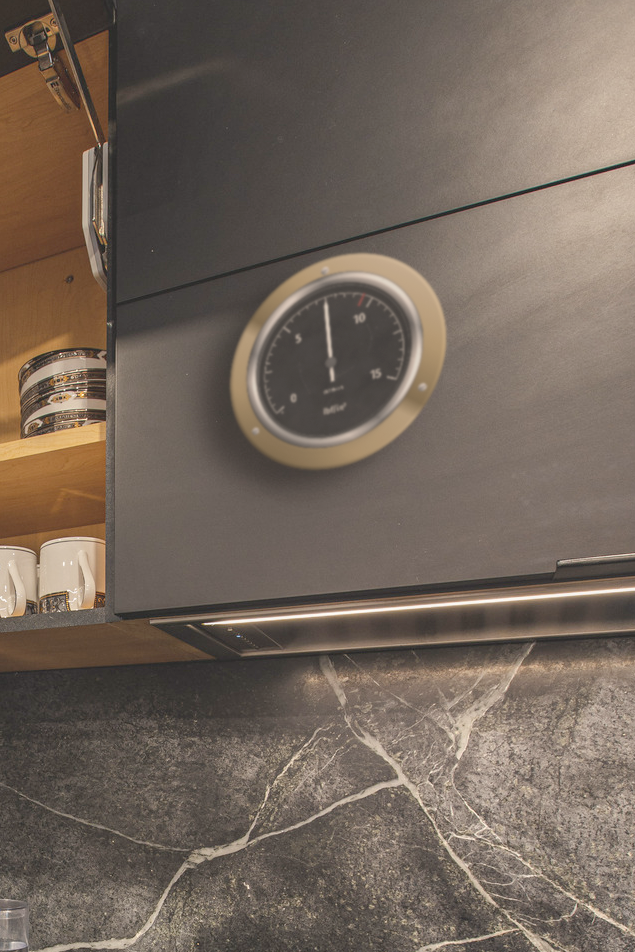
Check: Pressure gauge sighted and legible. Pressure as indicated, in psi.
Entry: 7.5 psi
